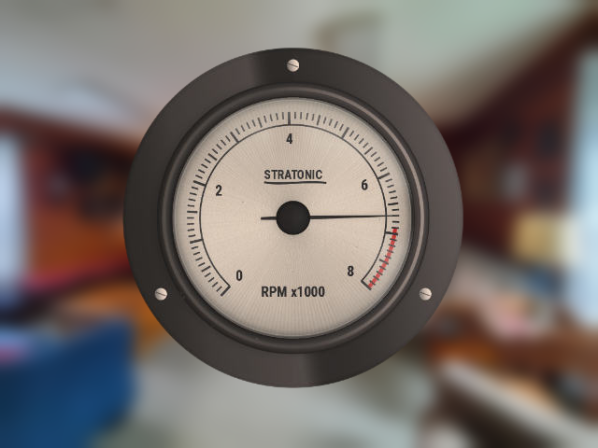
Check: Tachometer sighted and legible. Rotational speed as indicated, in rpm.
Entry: 6700 rpm
